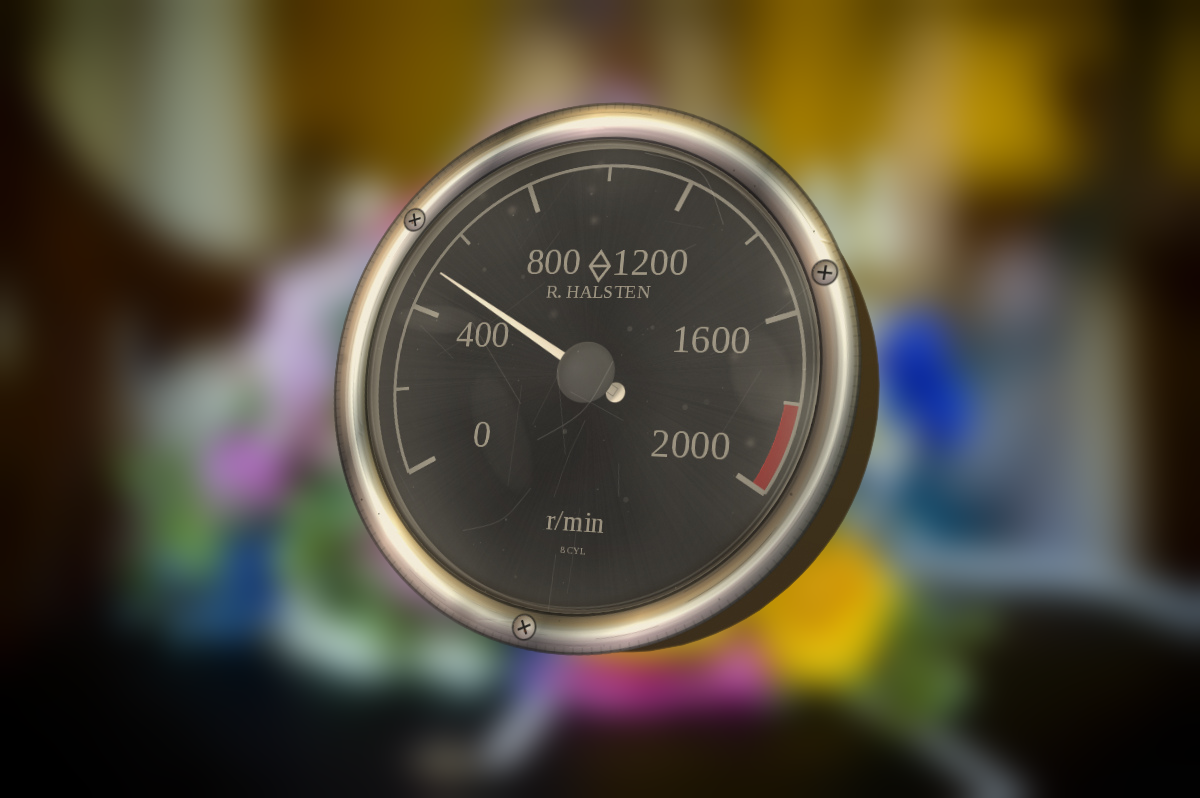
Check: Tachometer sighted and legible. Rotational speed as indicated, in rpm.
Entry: 500 rpm
